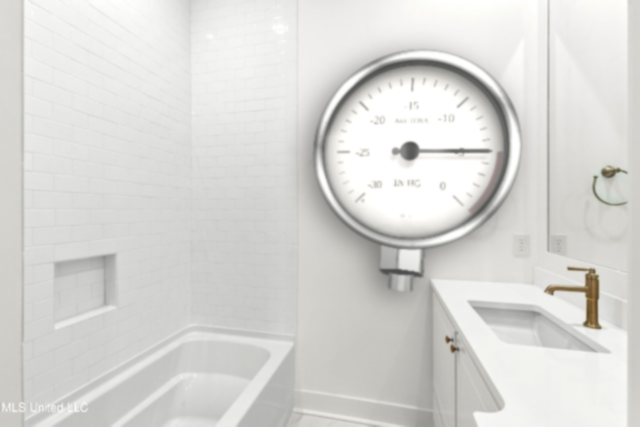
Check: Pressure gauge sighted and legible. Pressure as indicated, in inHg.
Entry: -5 inHg
